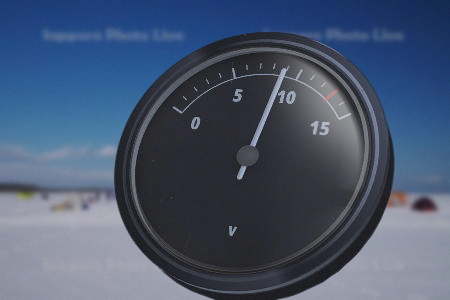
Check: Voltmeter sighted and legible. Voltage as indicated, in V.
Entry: 9 V
